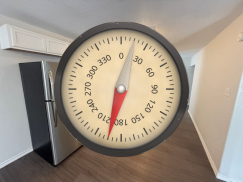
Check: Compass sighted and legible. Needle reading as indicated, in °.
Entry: 195 °
